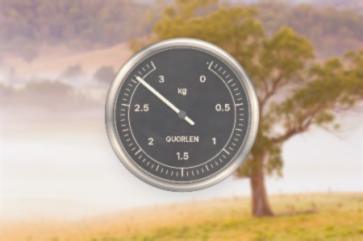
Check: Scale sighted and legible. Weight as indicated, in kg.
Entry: 2.8 kg
